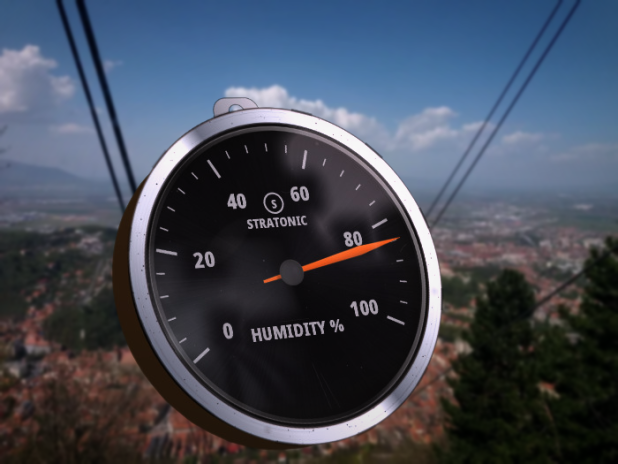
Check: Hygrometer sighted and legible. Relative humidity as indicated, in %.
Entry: 84 %
